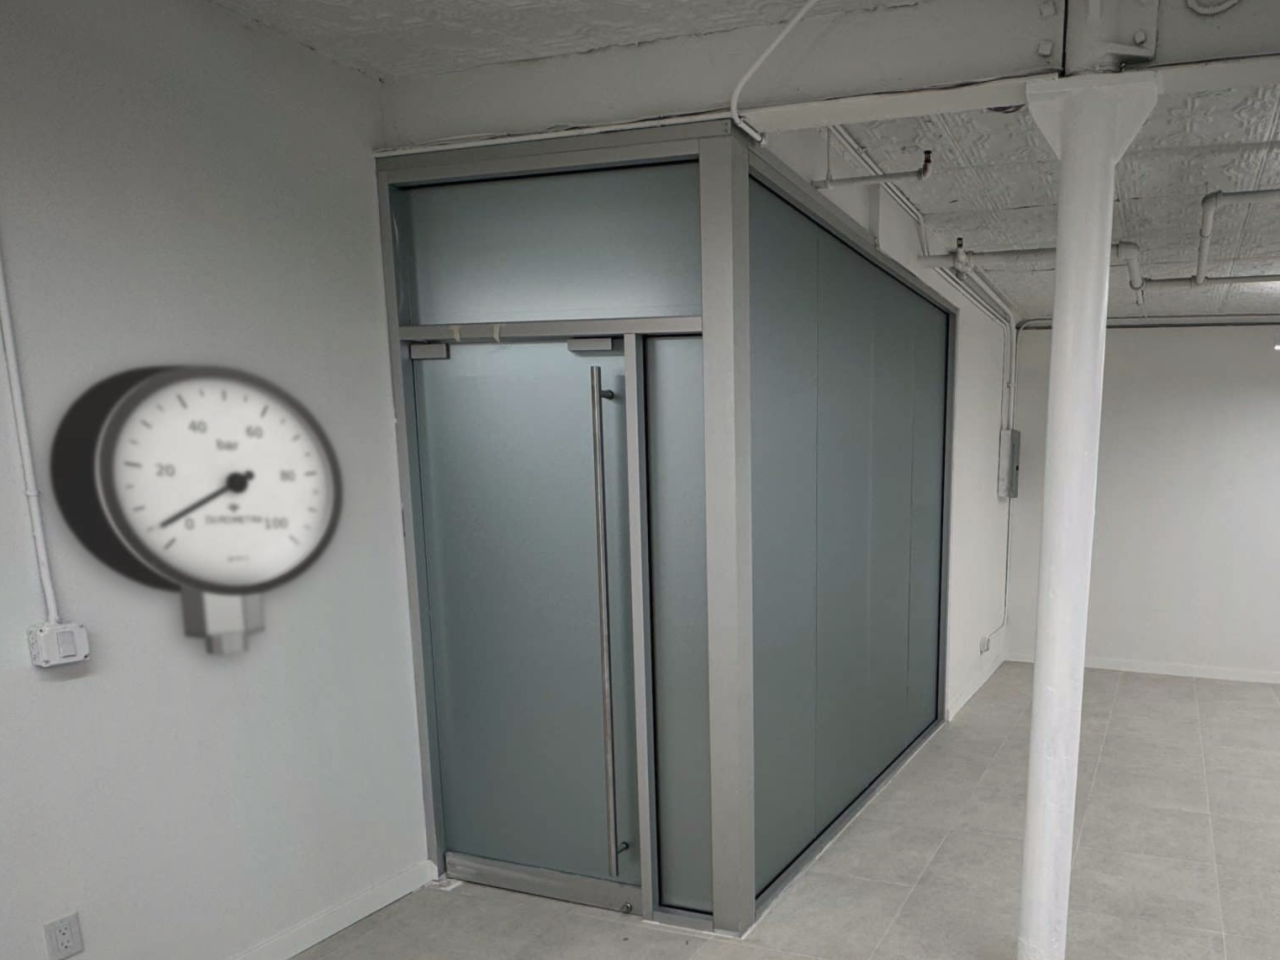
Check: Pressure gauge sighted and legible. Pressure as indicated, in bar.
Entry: 5 bar
